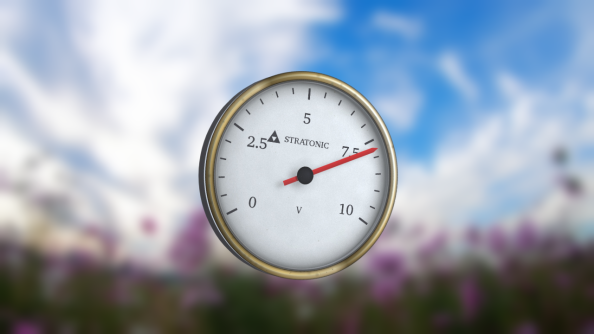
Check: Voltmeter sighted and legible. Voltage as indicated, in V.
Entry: 7.75 V
